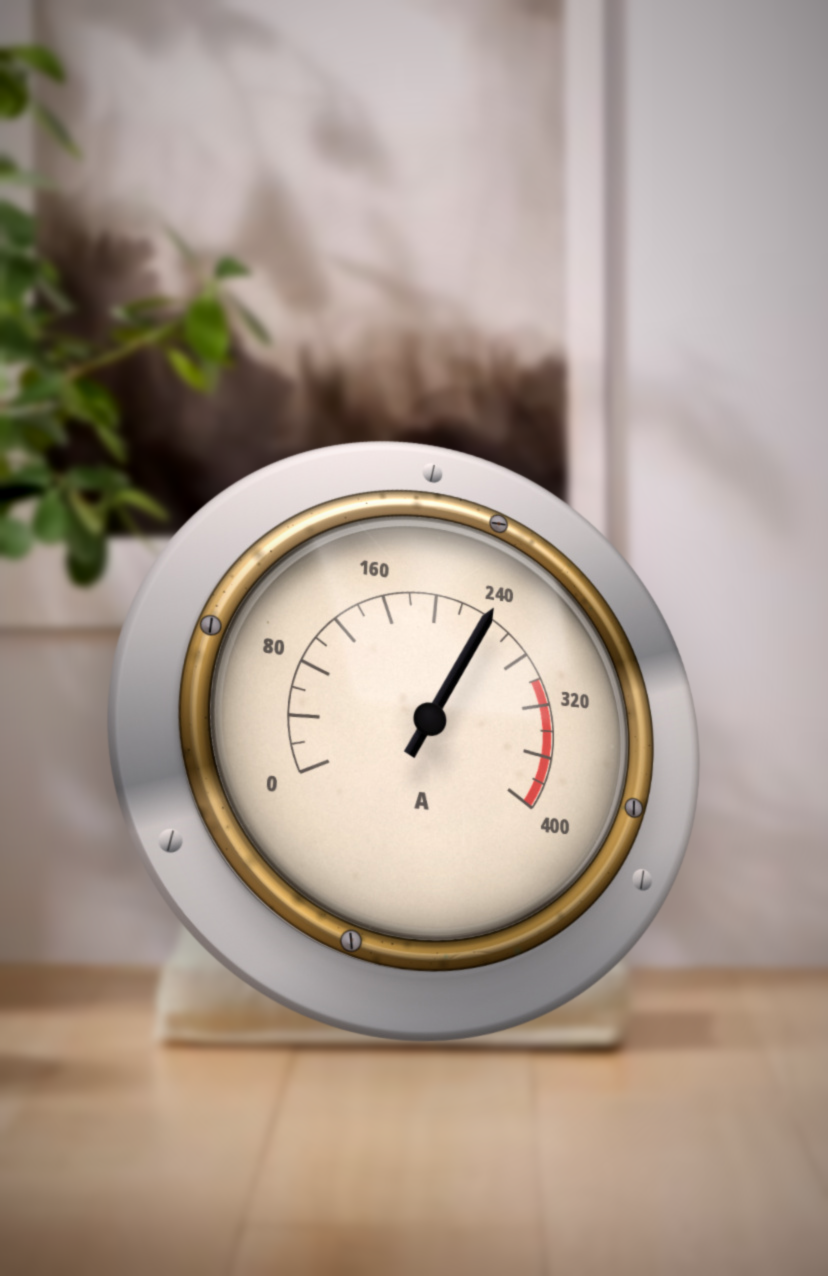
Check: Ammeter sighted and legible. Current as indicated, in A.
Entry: 240 A
